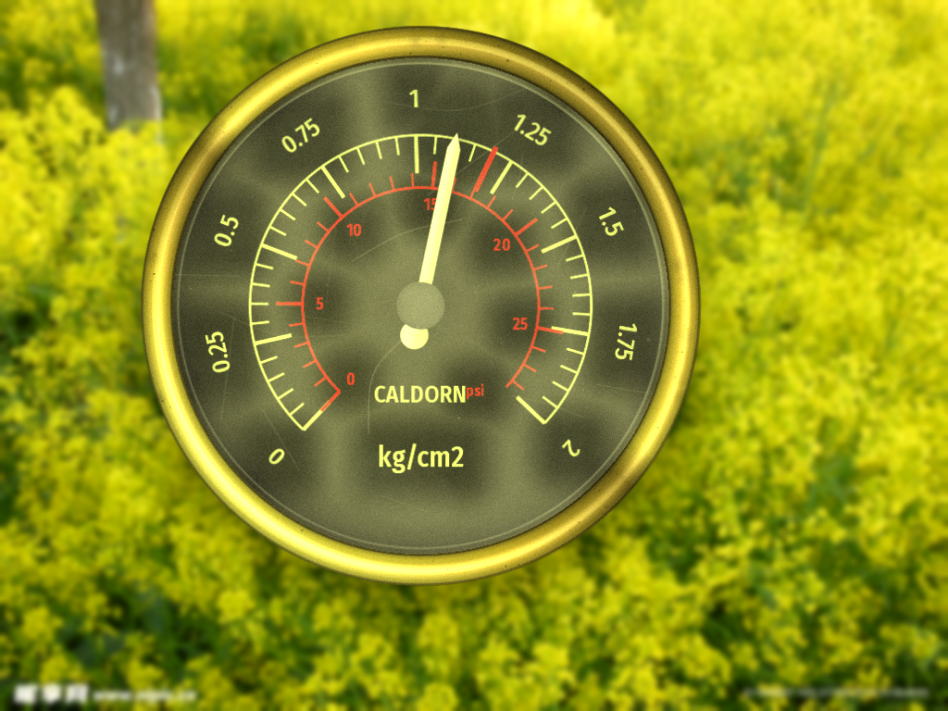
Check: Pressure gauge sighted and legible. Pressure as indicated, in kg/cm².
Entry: 1.1 kg/cm²
